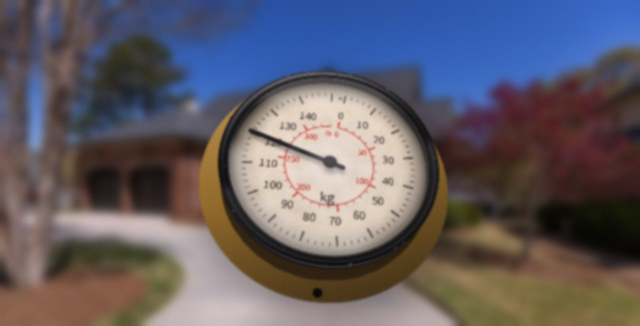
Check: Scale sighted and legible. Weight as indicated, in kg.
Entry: 120 kg
